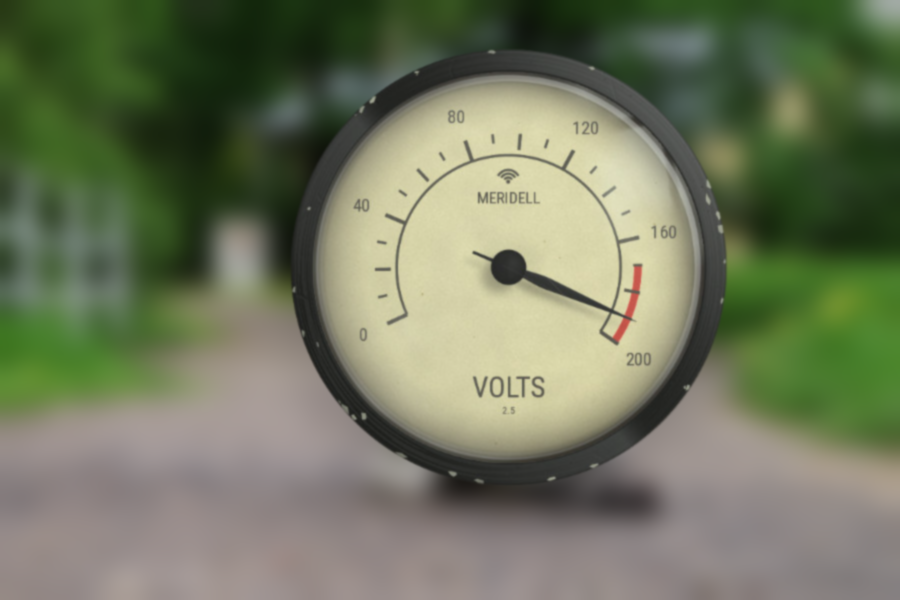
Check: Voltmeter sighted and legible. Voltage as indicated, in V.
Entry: 190 V
